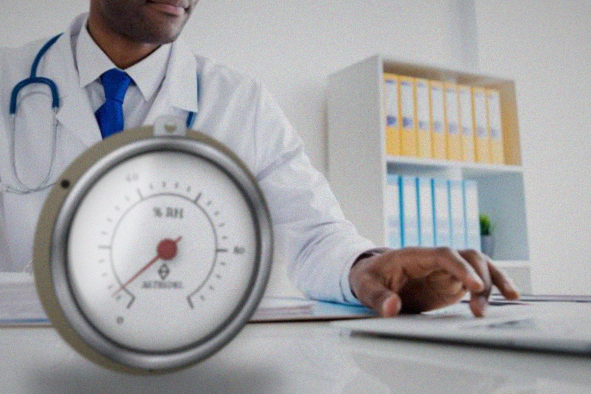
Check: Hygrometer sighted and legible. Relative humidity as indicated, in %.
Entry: 6 %
